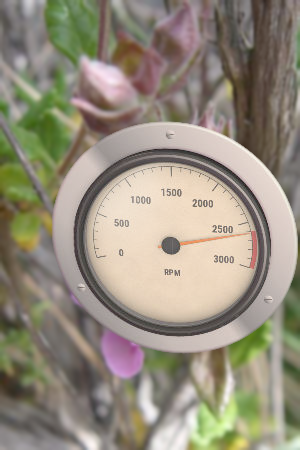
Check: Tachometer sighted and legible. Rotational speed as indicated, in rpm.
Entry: 2600 rpm
